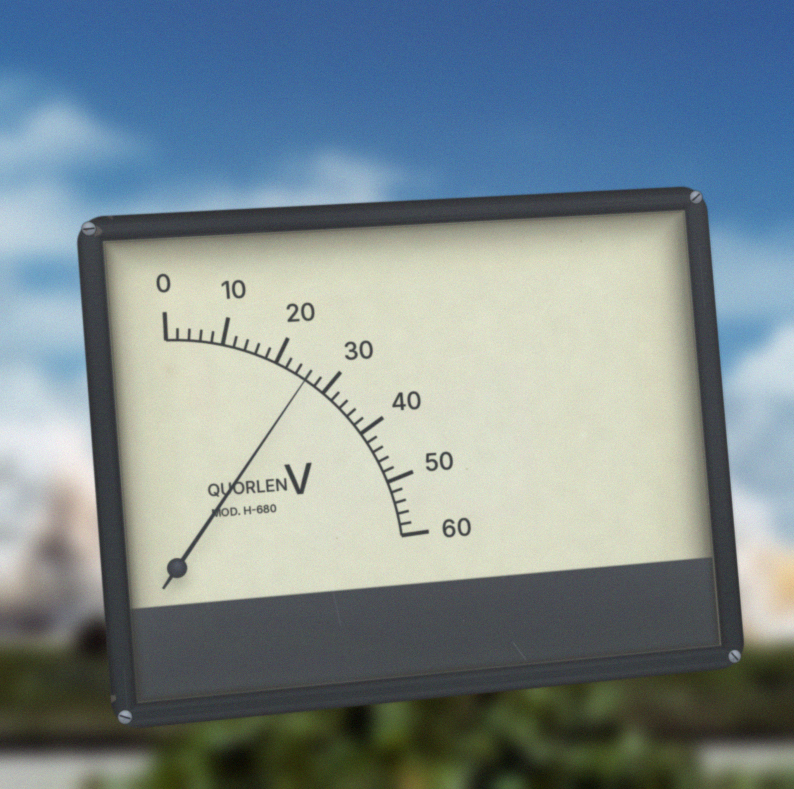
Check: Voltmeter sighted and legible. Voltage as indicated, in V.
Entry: 26 V
